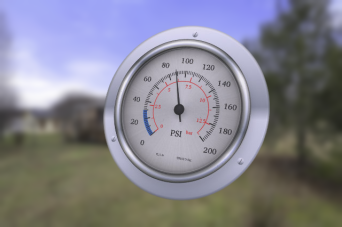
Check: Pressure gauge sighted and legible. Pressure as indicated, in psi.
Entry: 90 psi
